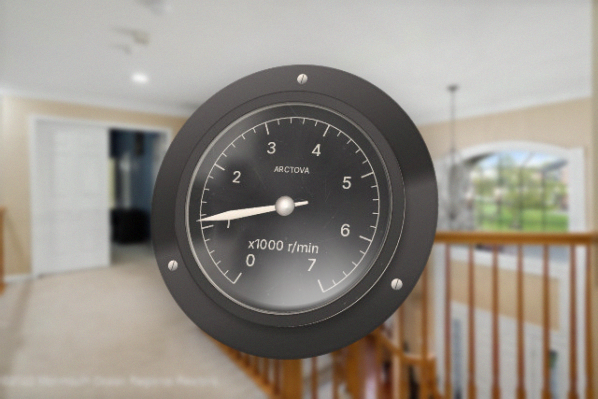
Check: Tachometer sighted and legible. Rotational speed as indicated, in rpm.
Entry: 1100 rpm
